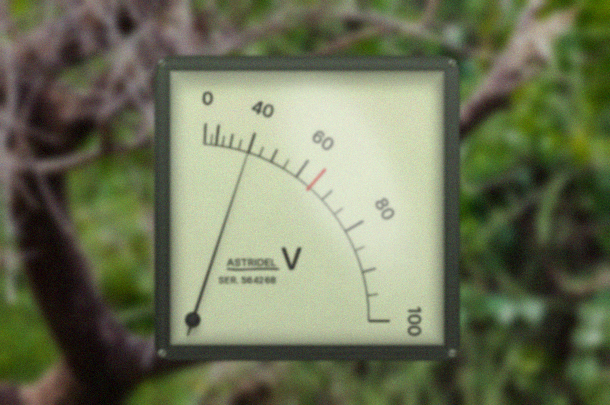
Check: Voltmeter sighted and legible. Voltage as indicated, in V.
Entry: 40 V
